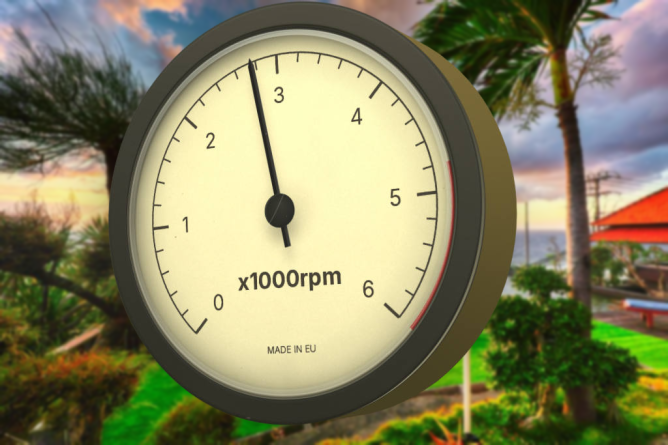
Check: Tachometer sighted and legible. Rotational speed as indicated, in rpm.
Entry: 2800 rpm
